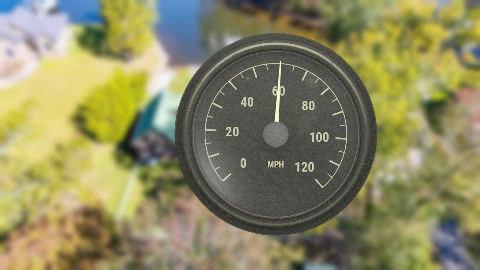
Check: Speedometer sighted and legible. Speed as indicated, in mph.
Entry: 60 mph
